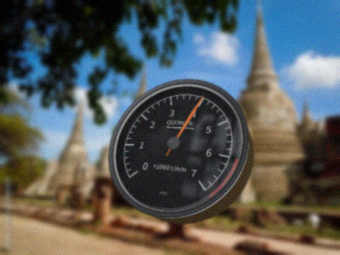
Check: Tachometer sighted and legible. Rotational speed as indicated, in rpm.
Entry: 4000 rpm
